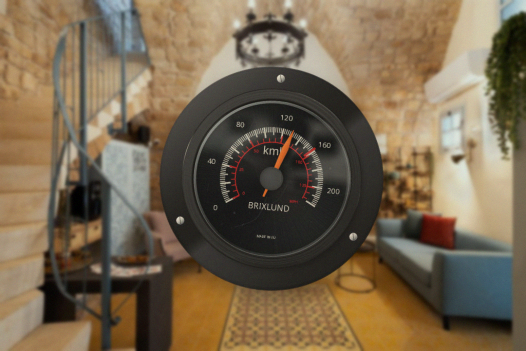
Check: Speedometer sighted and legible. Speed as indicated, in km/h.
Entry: 130 km/h
